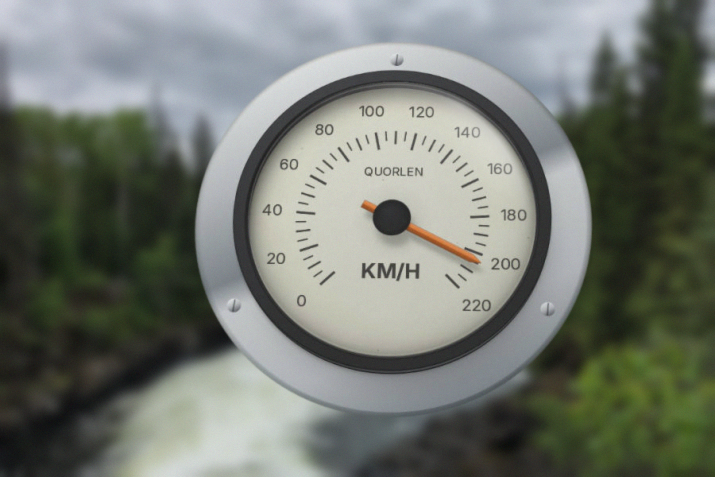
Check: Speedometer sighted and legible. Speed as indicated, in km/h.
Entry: 205 km/h
